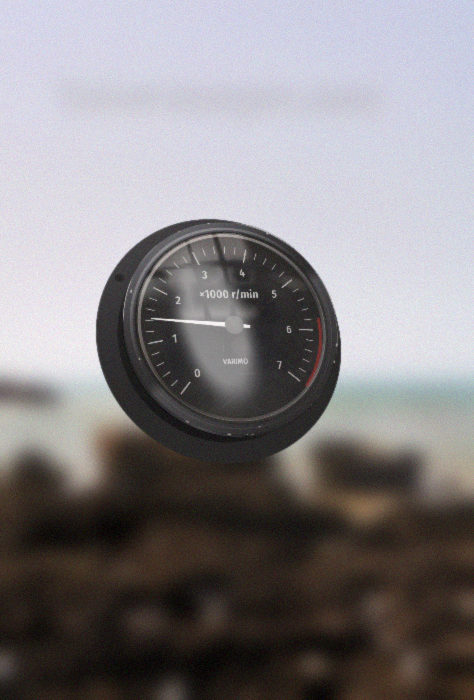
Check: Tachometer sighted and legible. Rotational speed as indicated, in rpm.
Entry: 1400 rpm
